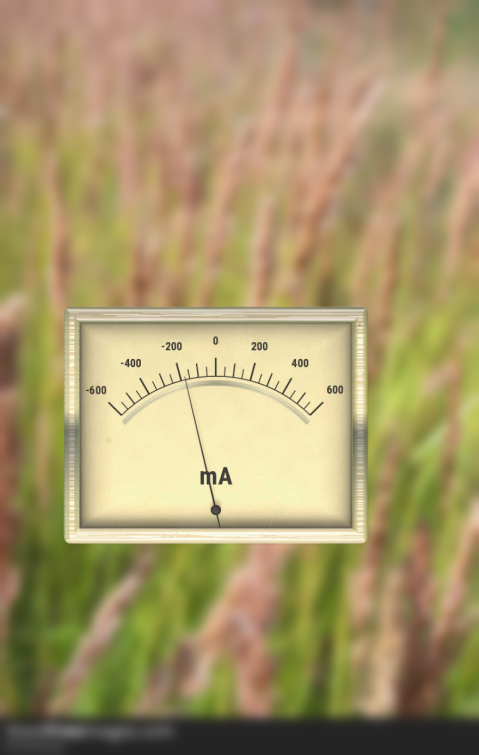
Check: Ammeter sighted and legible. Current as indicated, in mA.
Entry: -175 mA
